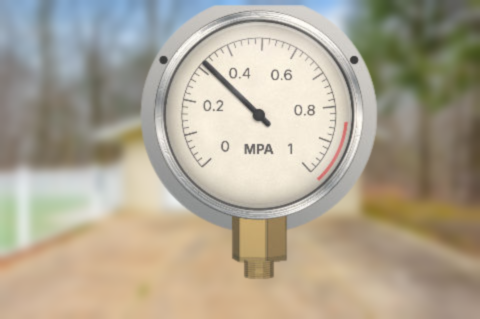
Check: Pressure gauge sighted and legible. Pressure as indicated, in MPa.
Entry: 0.32 MPa
